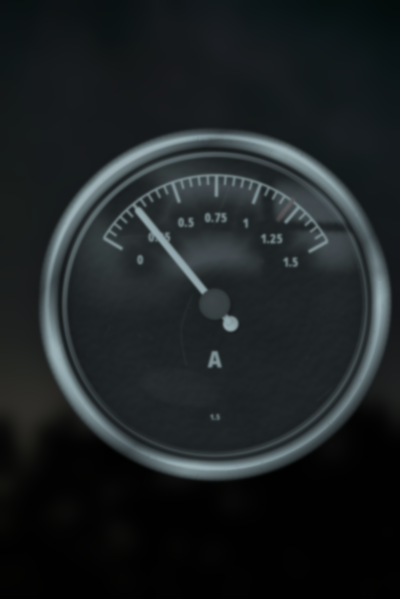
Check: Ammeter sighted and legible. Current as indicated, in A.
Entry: 0.25 A
